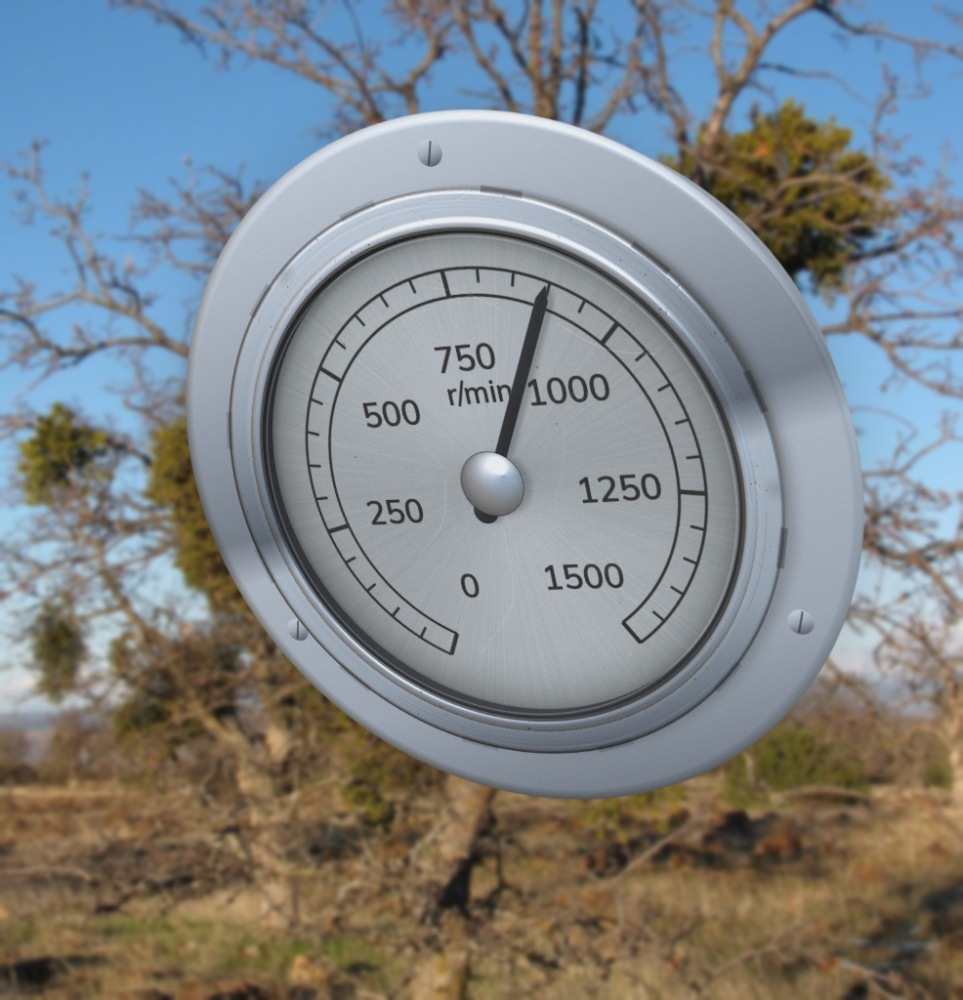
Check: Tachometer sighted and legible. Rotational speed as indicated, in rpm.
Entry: 900 rpm
